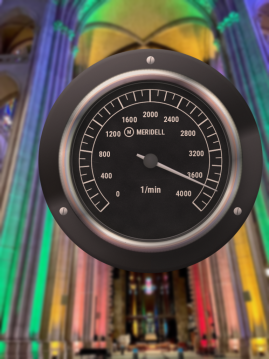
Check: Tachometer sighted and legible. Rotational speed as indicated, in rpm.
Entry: 3700 rpm
